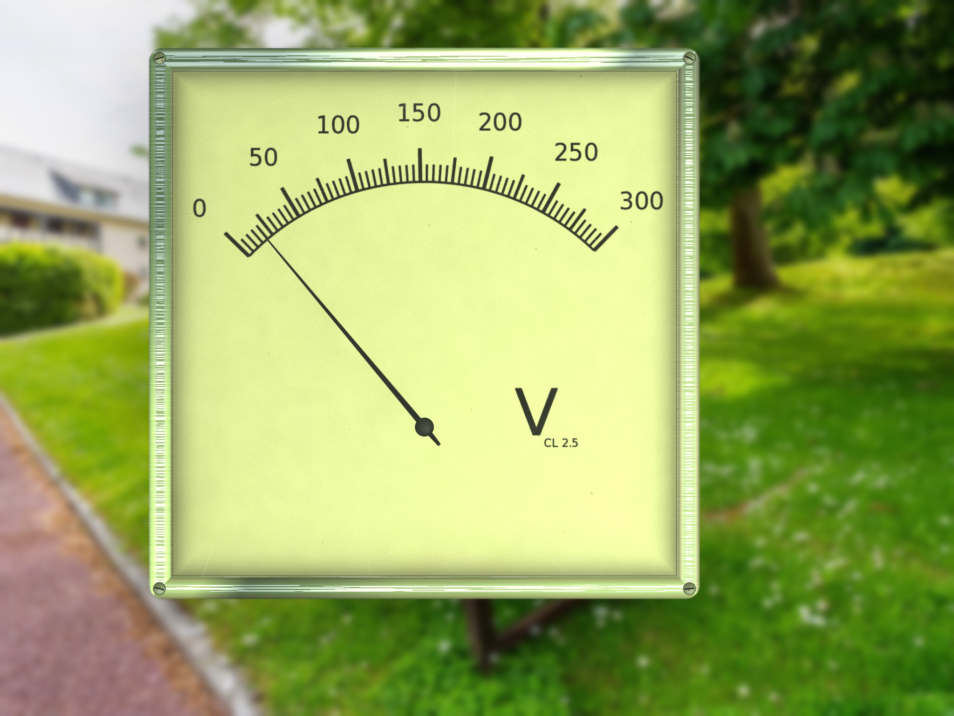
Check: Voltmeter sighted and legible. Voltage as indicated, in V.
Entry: 20 V
